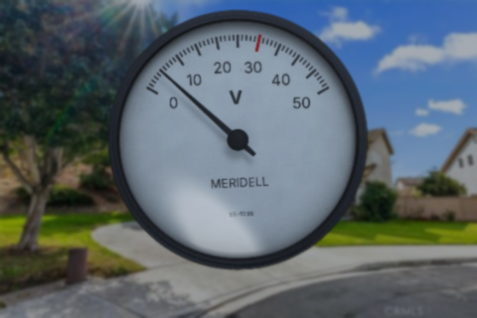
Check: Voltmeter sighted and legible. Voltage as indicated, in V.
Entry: 5 V
